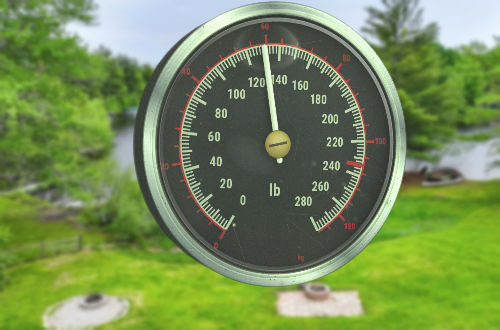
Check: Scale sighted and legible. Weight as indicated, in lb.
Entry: 130 lb
